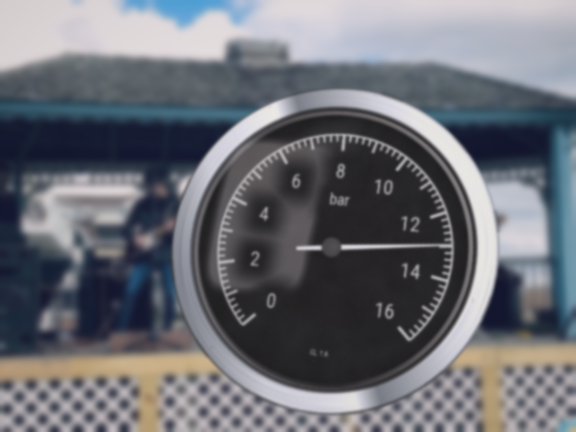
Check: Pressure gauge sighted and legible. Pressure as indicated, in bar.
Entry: 13 bar
